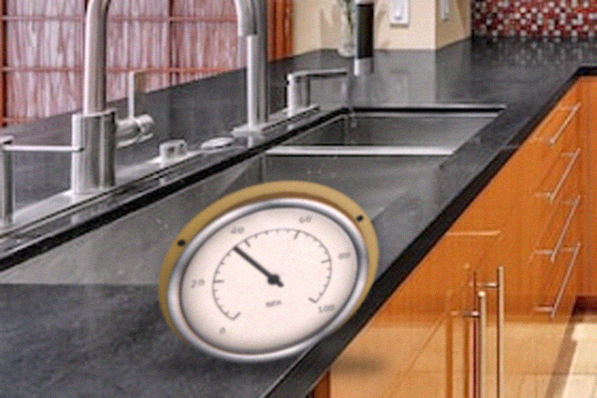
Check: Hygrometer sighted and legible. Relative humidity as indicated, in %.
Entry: 36 %
